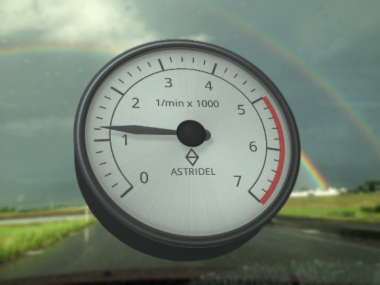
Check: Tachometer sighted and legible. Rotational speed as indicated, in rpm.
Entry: 1200 rpm
